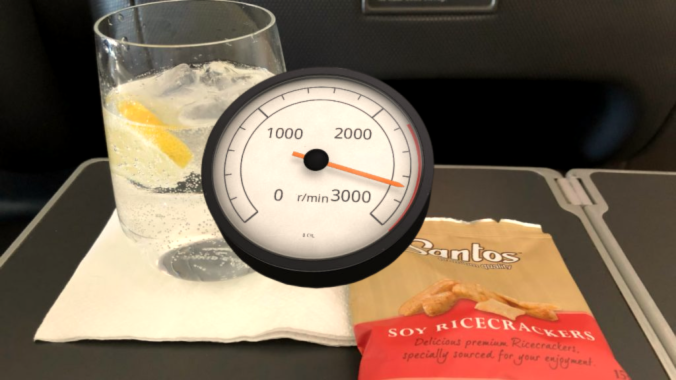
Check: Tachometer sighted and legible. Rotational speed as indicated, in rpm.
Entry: 2700 rpm
